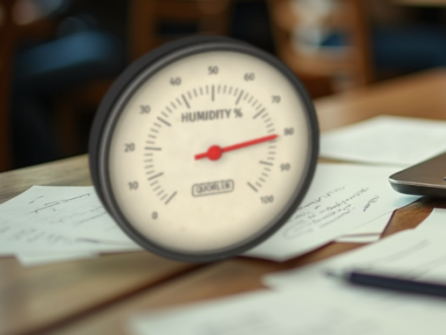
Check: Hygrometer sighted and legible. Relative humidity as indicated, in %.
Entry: 80 %
